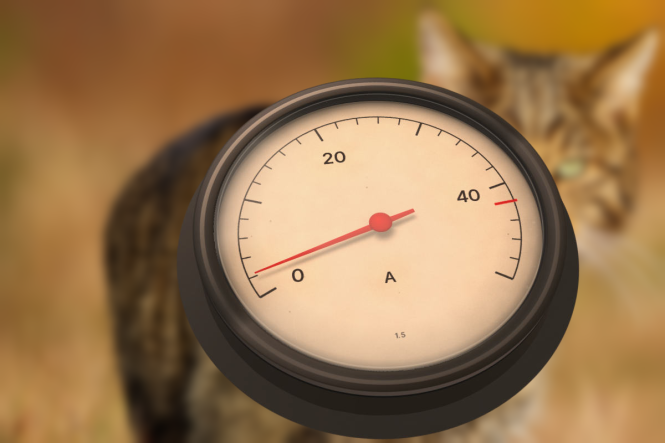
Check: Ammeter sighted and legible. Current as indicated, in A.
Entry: 2 A
